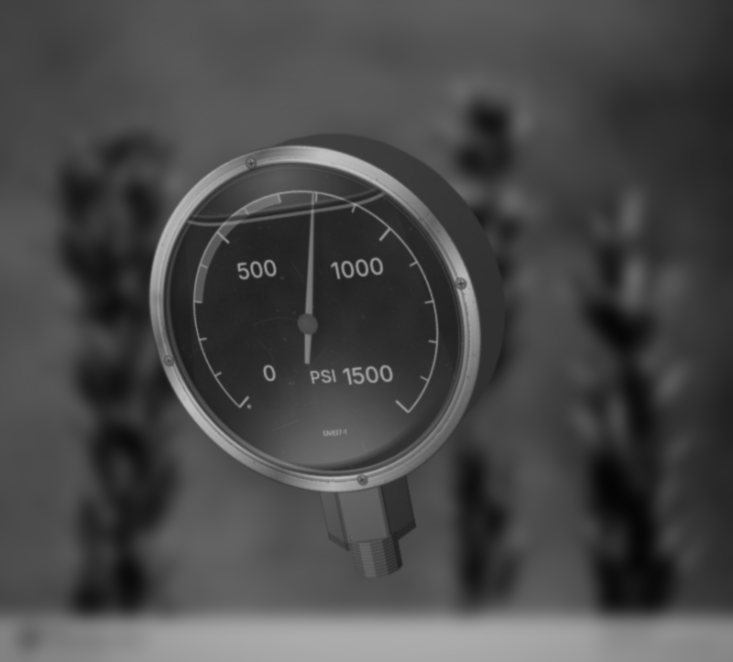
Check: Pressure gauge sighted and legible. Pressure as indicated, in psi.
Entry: 800 psi
